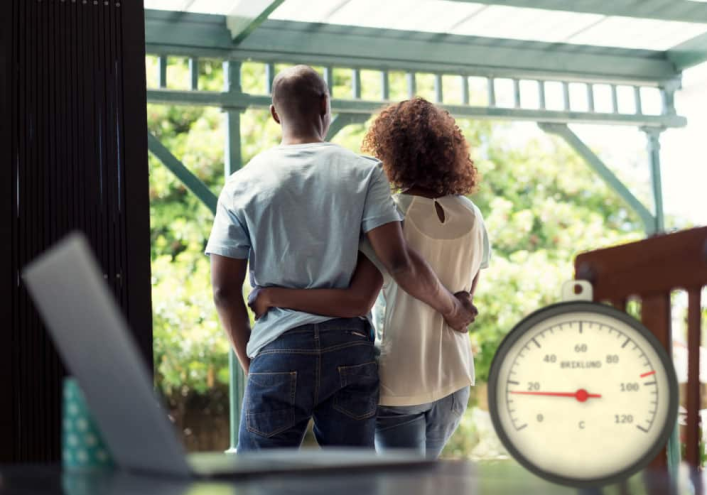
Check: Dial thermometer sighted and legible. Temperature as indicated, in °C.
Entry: 16 °C
